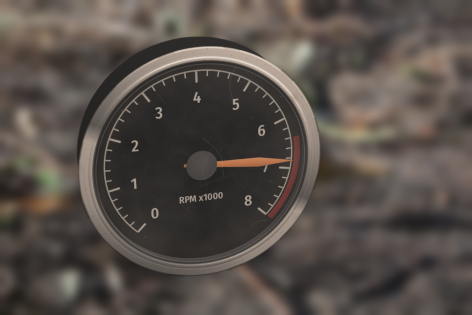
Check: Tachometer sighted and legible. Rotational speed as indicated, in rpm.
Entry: 6800 rpm
